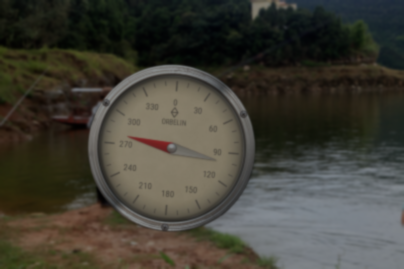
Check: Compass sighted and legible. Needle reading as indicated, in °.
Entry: 280 °
